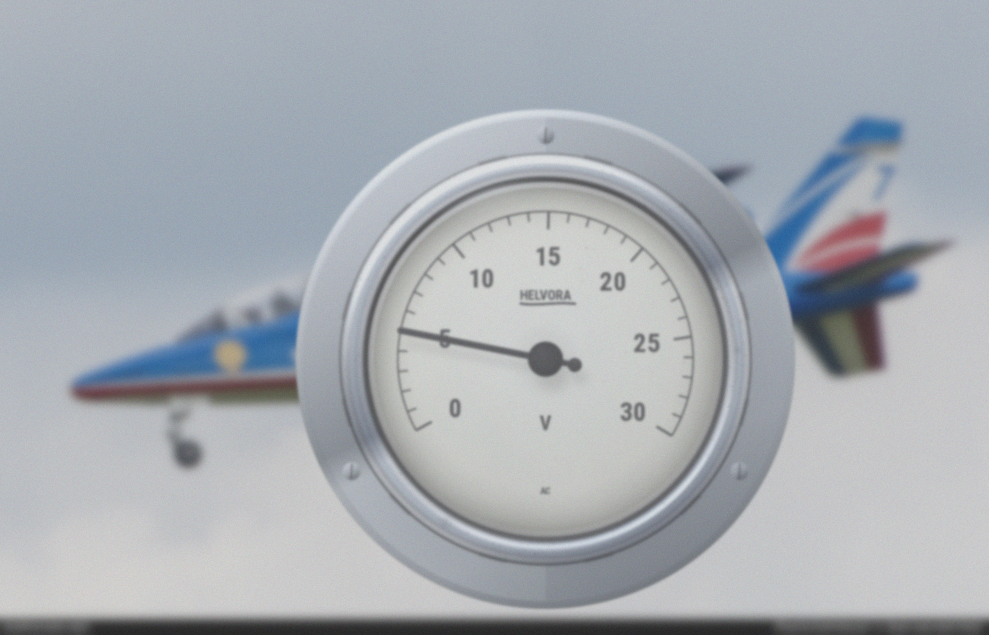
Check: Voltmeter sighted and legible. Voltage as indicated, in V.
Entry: 5 V
